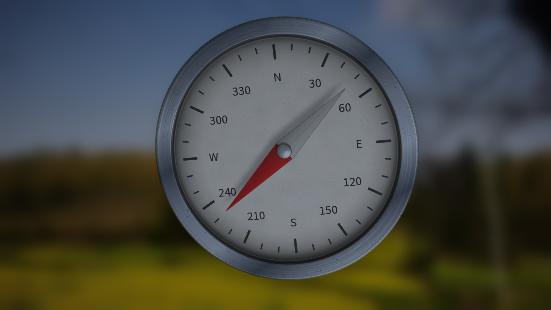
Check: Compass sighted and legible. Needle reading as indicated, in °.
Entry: 230 °
